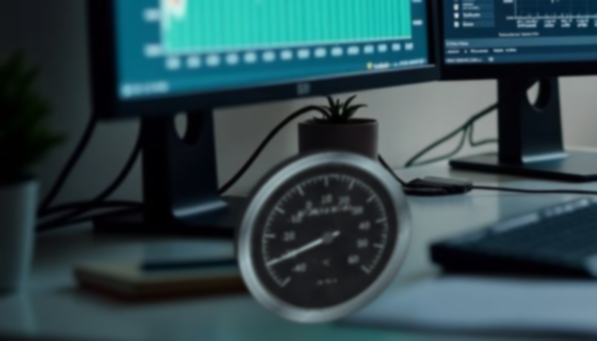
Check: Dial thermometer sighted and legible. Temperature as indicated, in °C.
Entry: -30 °C
